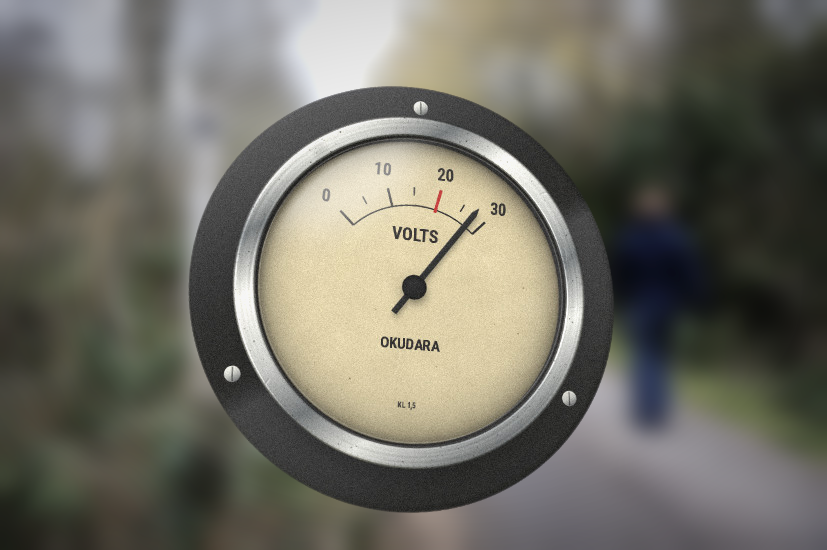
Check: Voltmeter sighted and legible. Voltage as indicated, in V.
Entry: 27.5 V
